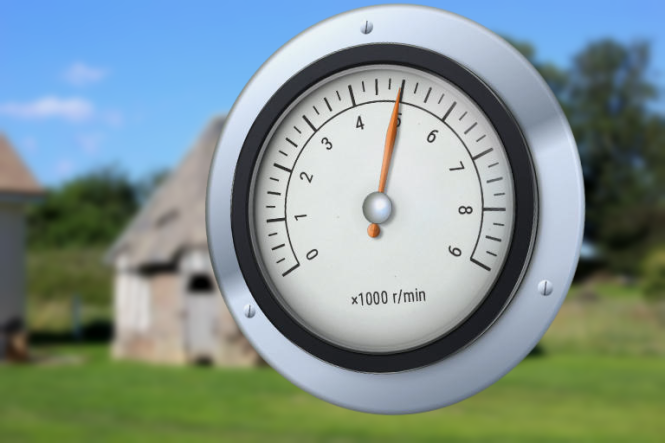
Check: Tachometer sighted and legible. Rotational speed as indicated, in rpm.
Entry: 5000 rpm
